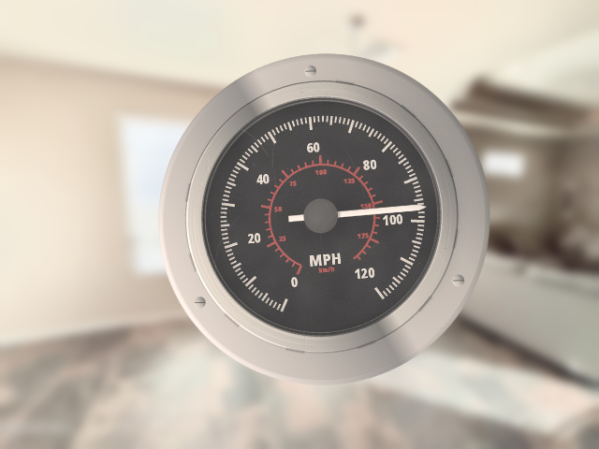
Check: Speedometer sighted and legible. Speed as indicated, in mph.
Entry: 97 mph
